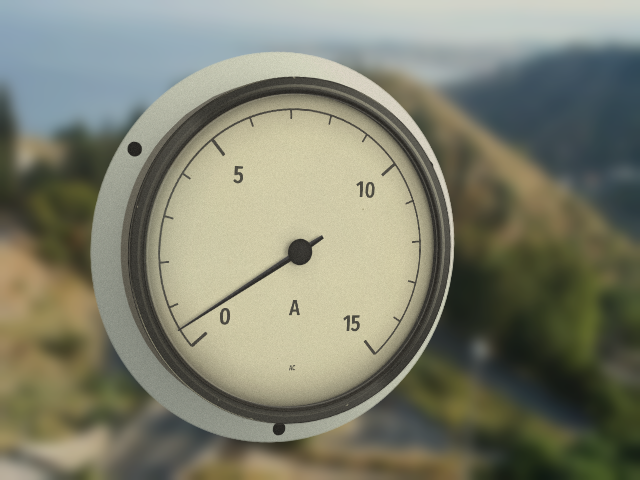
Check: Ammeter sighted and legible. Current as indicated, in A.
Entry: 0.5 A
